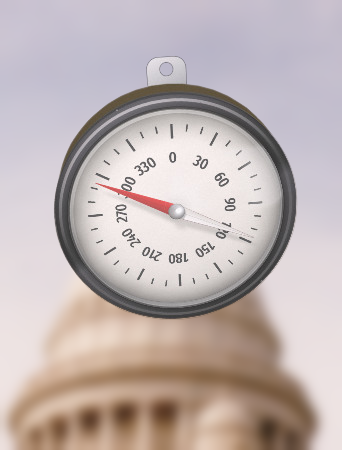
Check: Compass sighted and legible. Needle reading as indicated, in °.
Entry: 295 °
